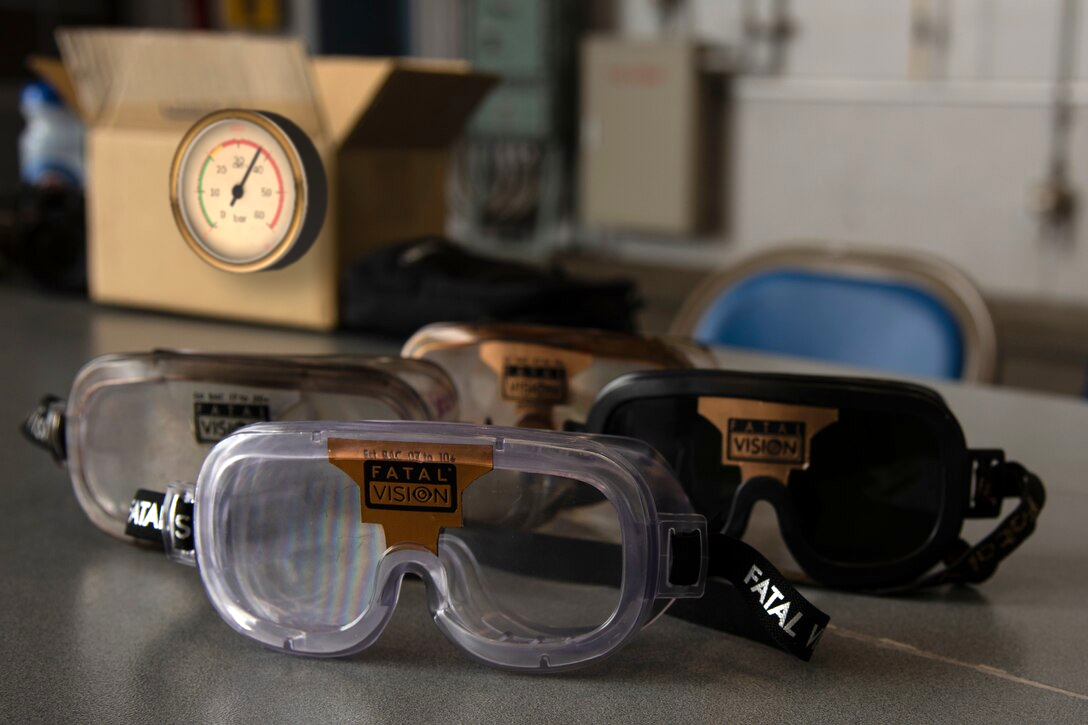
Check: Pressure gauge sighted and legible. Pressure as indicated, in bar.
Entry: 37.5 bar
